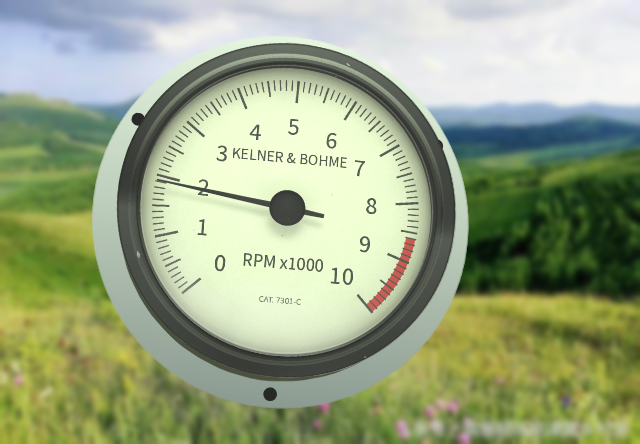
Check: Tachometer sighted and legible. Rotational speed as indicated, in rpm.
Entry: 1900 rpm
